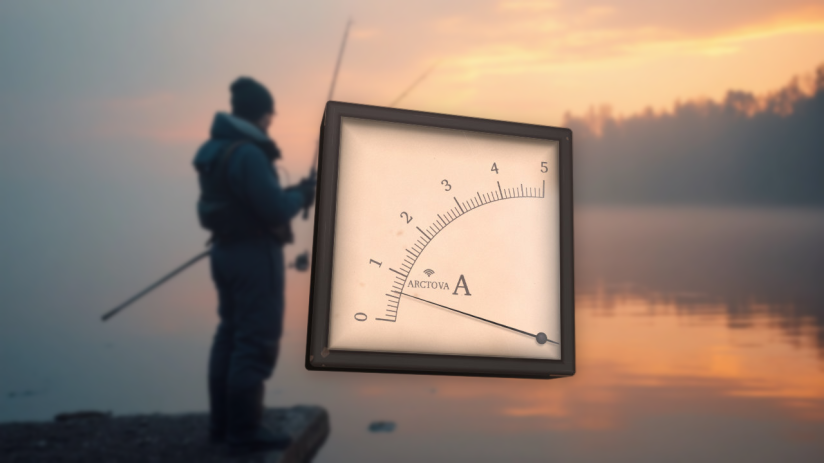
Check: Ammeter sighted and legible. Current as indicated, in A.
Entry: 0.6 A
